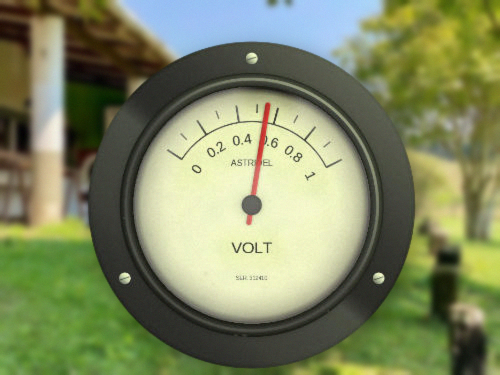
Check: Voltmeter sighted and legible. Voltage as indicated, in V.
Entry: 0.55 V
